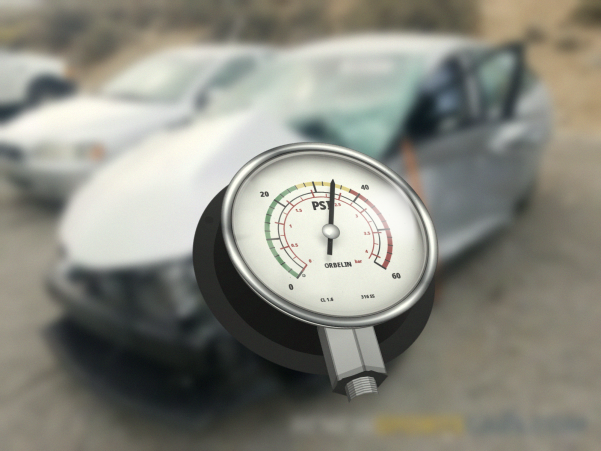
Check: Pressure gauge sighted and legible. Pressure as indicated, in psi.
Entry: 34 psi
